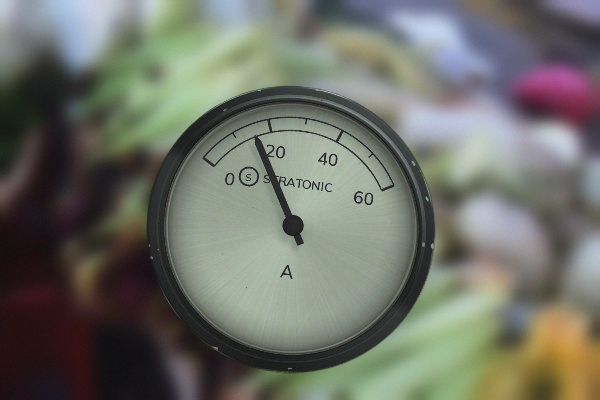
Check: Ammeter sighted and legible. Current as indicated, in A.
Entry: 15 A
